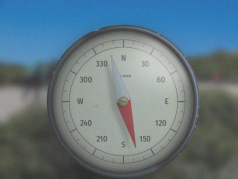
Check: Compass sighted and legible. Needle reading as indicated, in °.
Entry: 165 °
